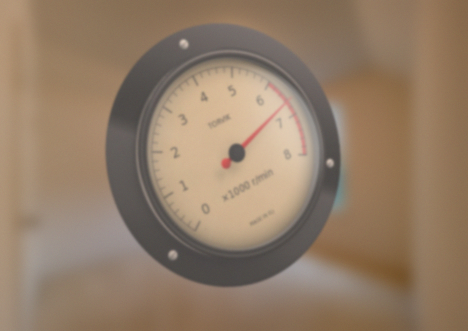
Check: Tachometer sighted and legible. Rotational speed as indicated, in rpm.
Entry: 6600 rpm
